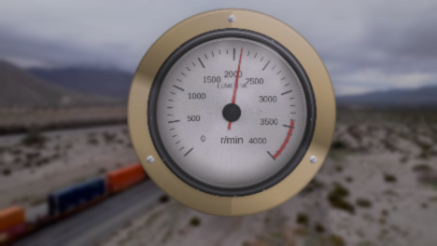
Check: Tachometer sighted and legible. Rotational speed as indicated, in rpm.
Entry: 2100 rpm
